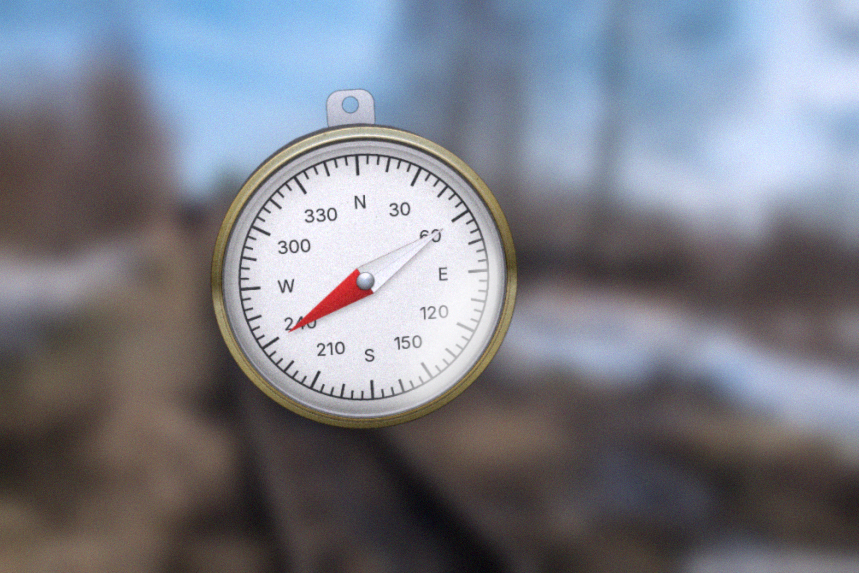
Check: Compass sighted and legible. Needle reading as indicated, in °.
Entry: 240 °
